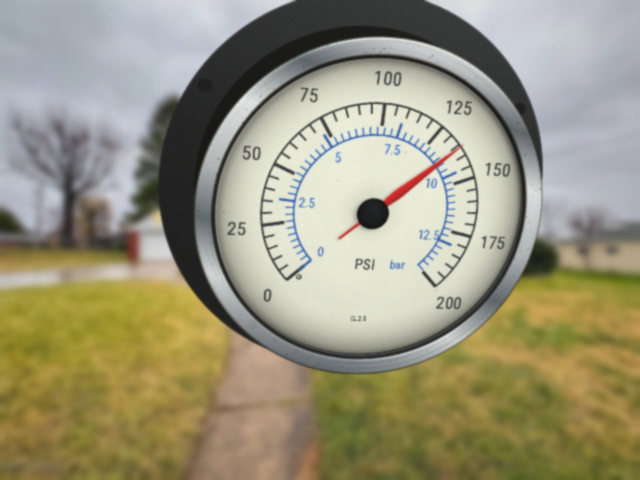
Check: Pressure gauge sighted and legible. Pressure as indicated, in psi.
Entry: 135 psi
